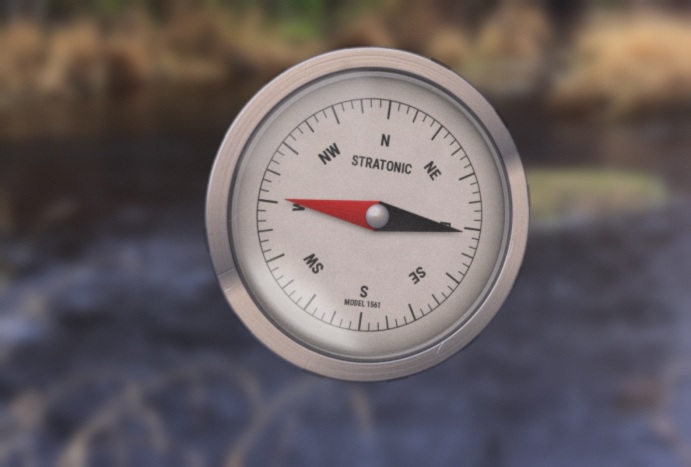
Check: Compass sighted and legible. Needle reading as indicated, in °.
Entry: 272.5 °
